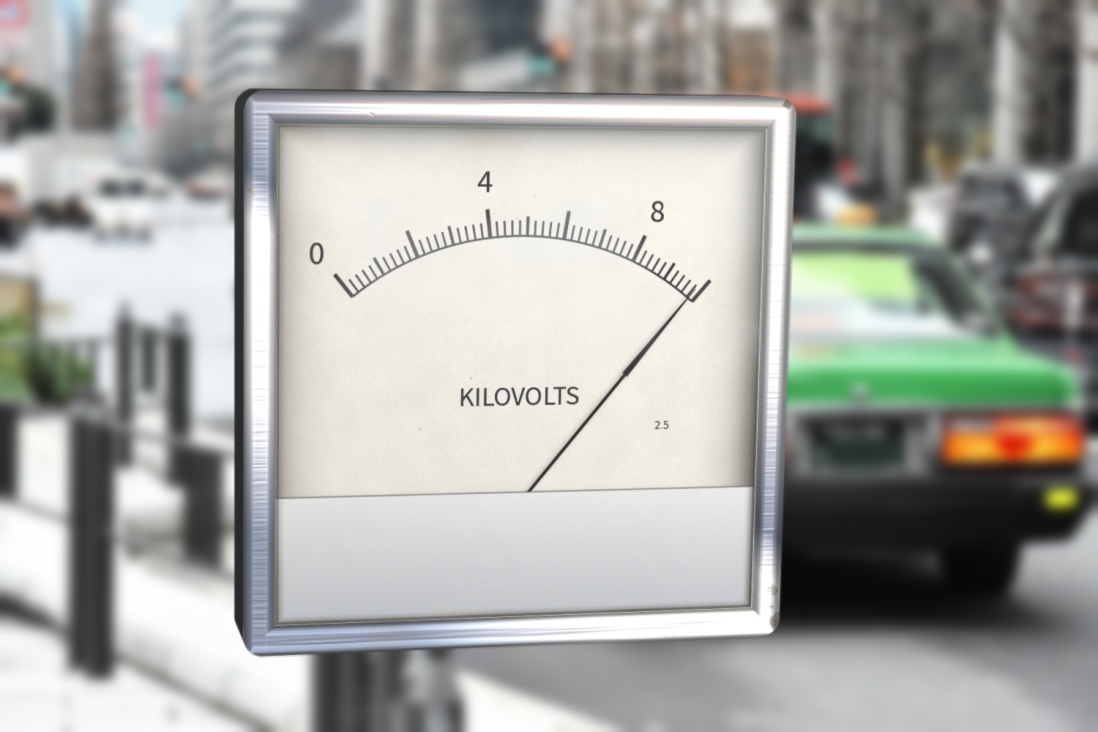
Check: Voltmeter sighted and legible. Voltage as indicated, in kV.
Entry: 9.8 kV
